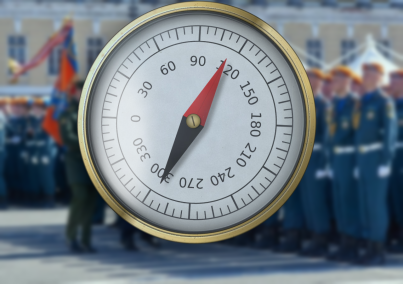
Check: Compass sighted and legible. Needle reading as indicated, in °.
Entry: 115 °
